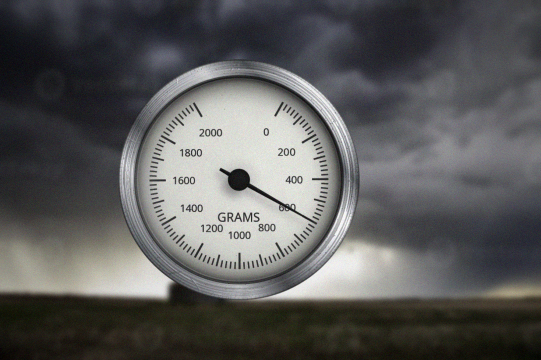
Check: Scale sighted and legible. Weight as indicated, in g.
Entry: 600 g
